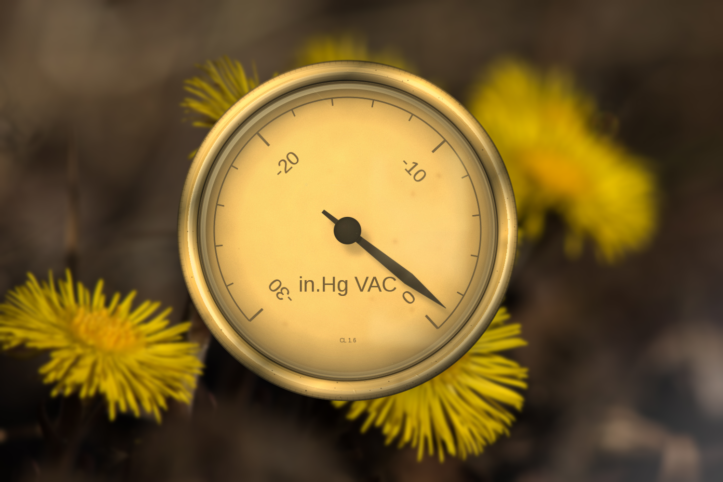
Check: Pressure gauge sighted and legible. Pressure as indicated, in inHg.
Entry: -1 inHg
